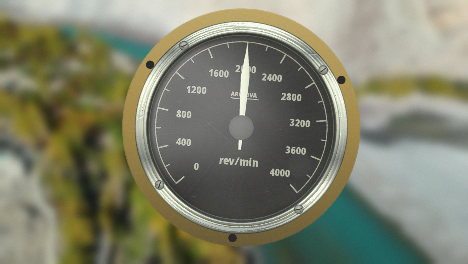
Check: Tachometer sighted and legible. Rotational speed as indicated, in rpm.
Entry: 2000 rpm
